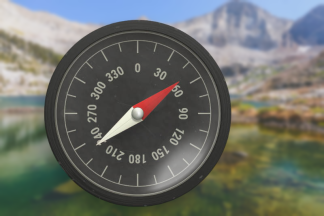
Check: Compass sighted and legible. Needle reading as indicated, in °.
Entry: 52.5 °
